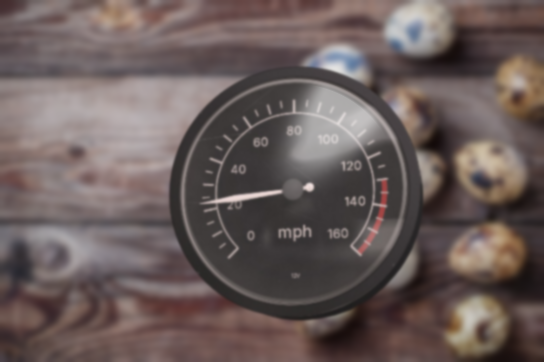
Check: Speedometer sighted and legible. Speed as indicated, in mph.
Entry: 22.5 mph
